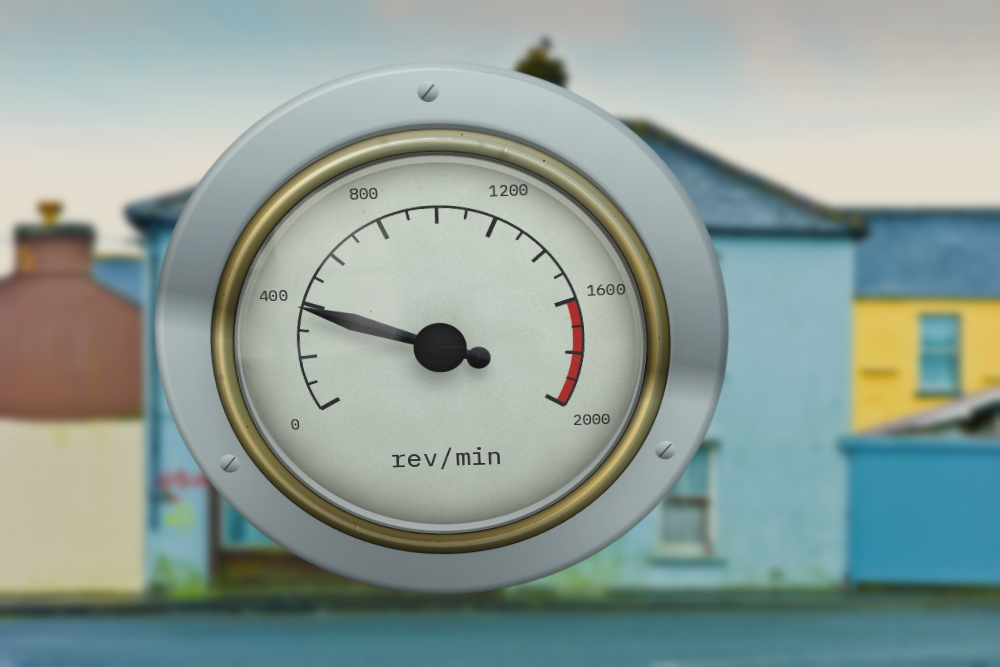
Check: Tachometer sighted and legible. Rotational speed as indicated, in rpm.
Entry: 400 rpm
